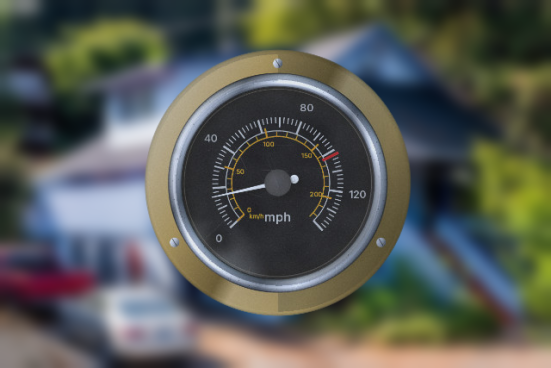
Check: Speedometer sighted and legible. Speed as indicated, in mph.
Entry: 16 mph
